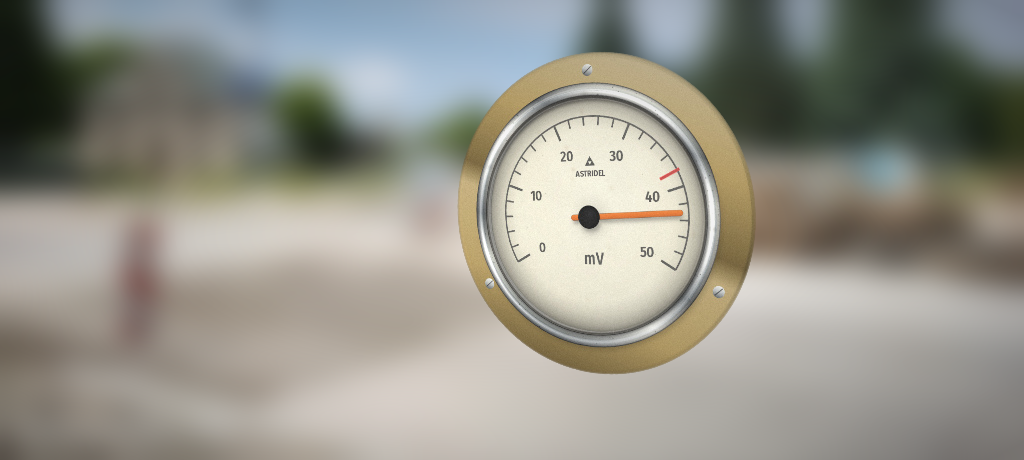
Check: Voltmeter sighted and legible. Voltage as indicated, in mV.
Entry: 43 mV
